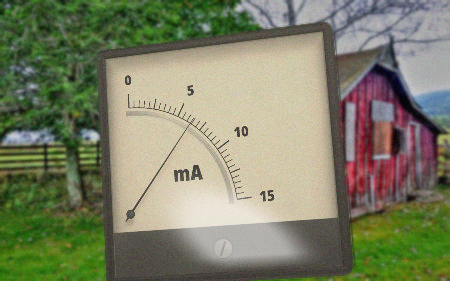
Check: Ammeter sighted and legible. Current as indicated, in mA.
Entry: 6.5 mA
